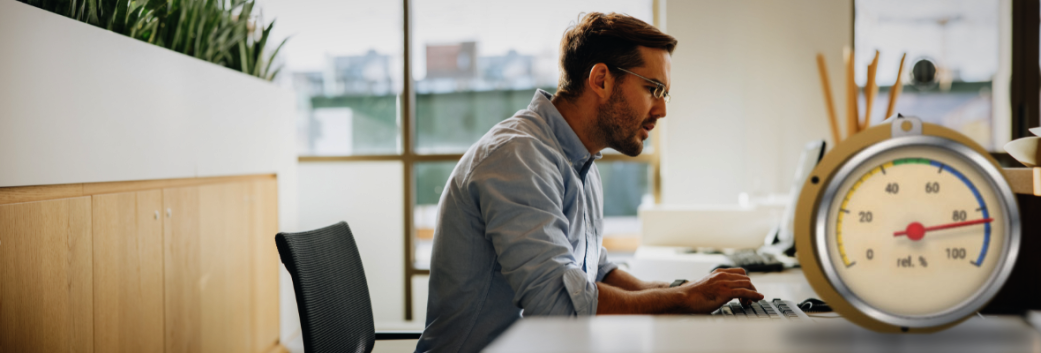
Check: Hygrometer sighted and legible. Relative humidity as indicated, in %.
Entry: 84 %
